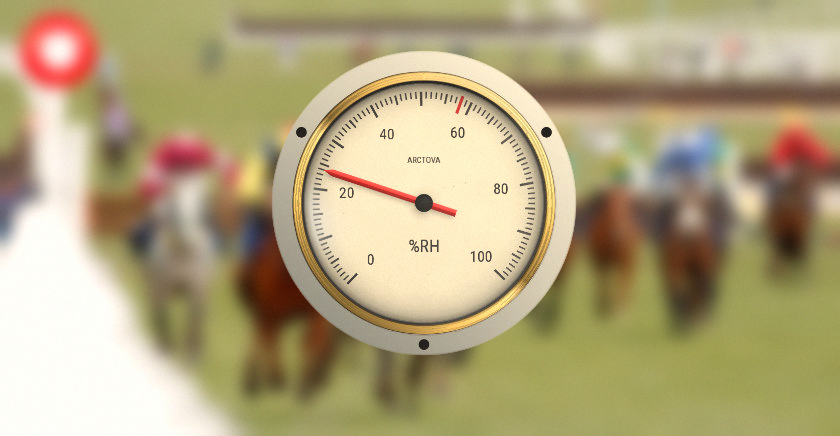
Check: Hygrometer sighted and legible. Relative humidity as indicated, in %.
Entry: 24 %
